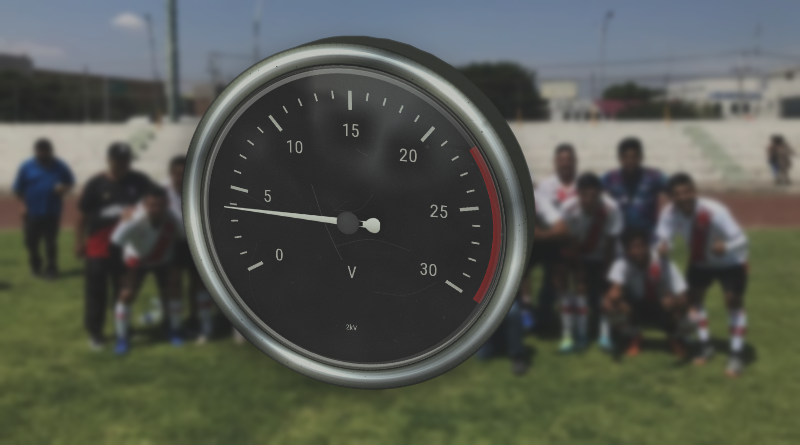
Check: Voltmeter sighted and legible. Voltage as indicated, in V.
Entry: 4 V
